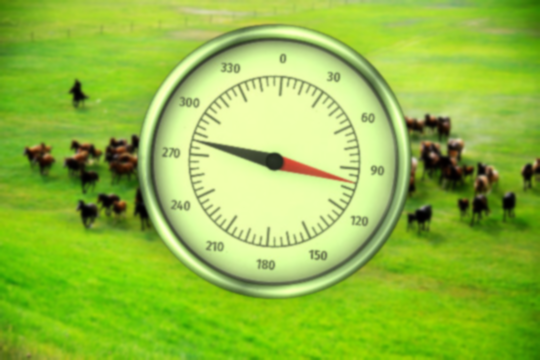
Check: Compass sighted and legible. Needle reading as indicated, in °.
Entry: 100 °
